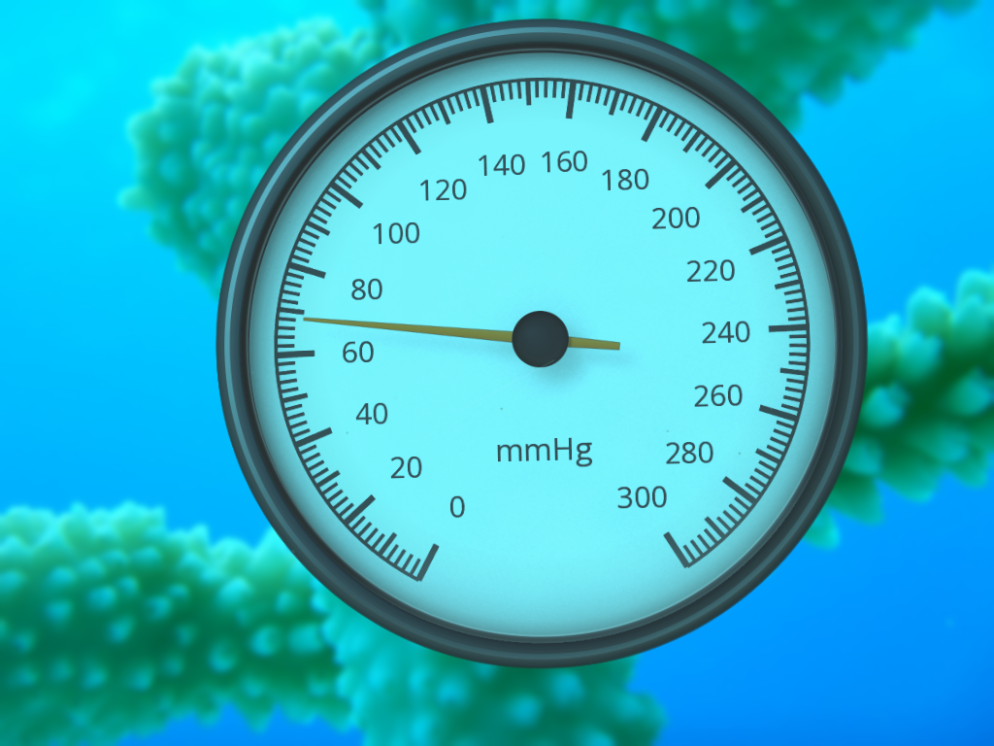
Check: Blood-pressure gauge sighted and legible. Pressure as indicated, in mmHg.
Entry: 68 mmHg
